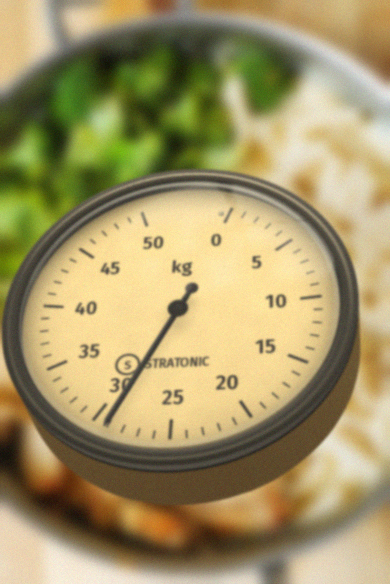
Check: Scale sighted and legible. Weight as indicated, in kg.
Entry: 29 kg
